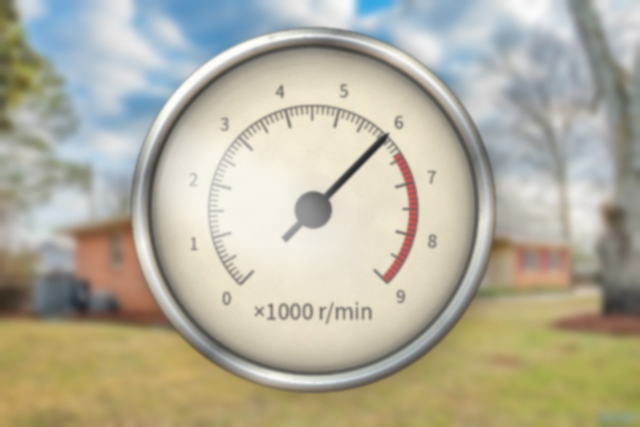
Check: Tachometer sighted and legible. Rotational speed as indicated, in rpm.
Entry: 6000 rpm
